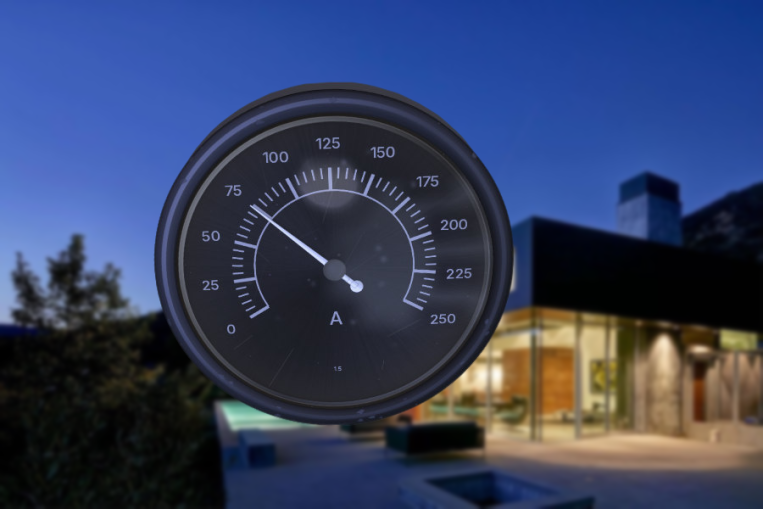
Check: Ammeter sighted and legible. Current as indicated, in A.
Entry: 75 A
